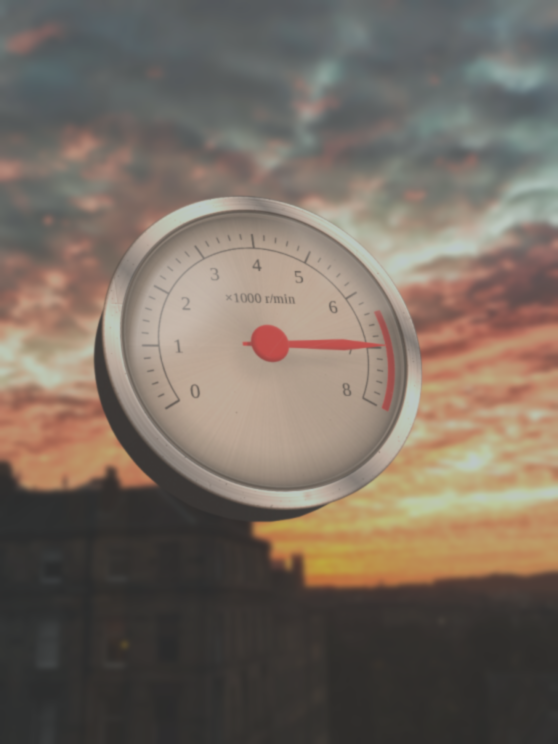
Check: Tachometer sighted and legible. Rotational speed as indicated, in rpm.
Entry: 7000 rpm
